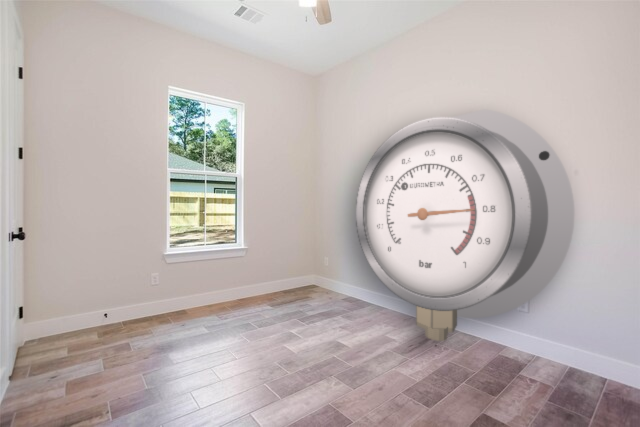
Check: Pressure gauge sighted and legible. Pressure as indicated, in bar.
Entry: 0.8 bar
